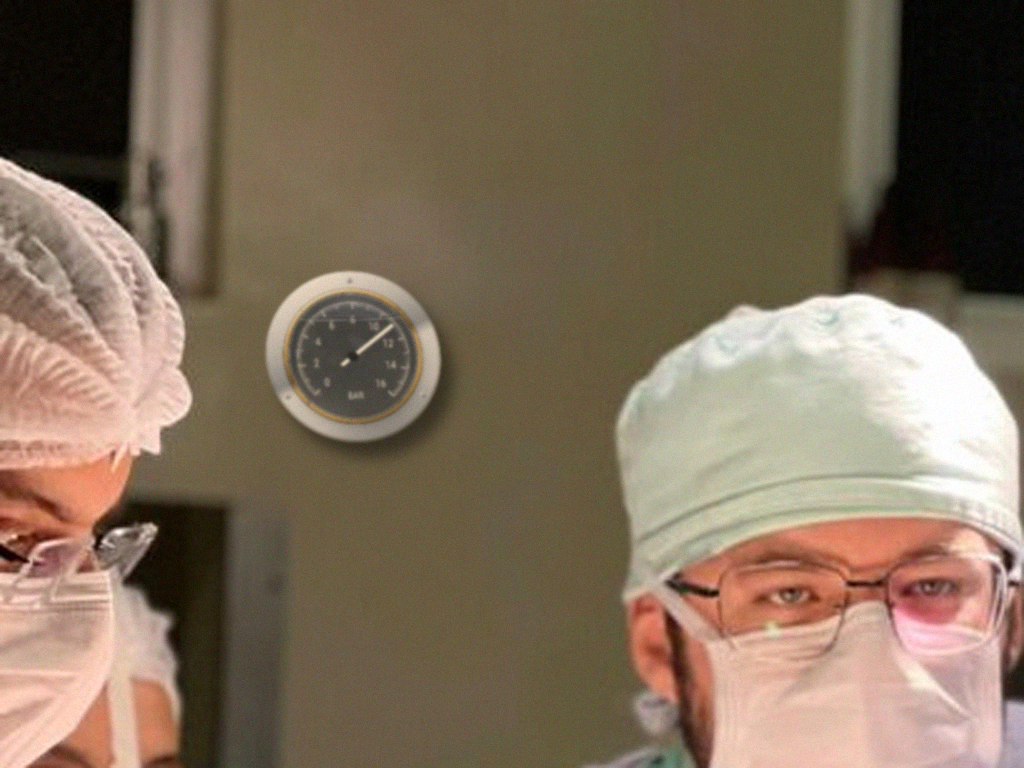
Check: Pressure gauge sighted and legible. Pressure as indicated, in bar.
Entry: 11 bar
